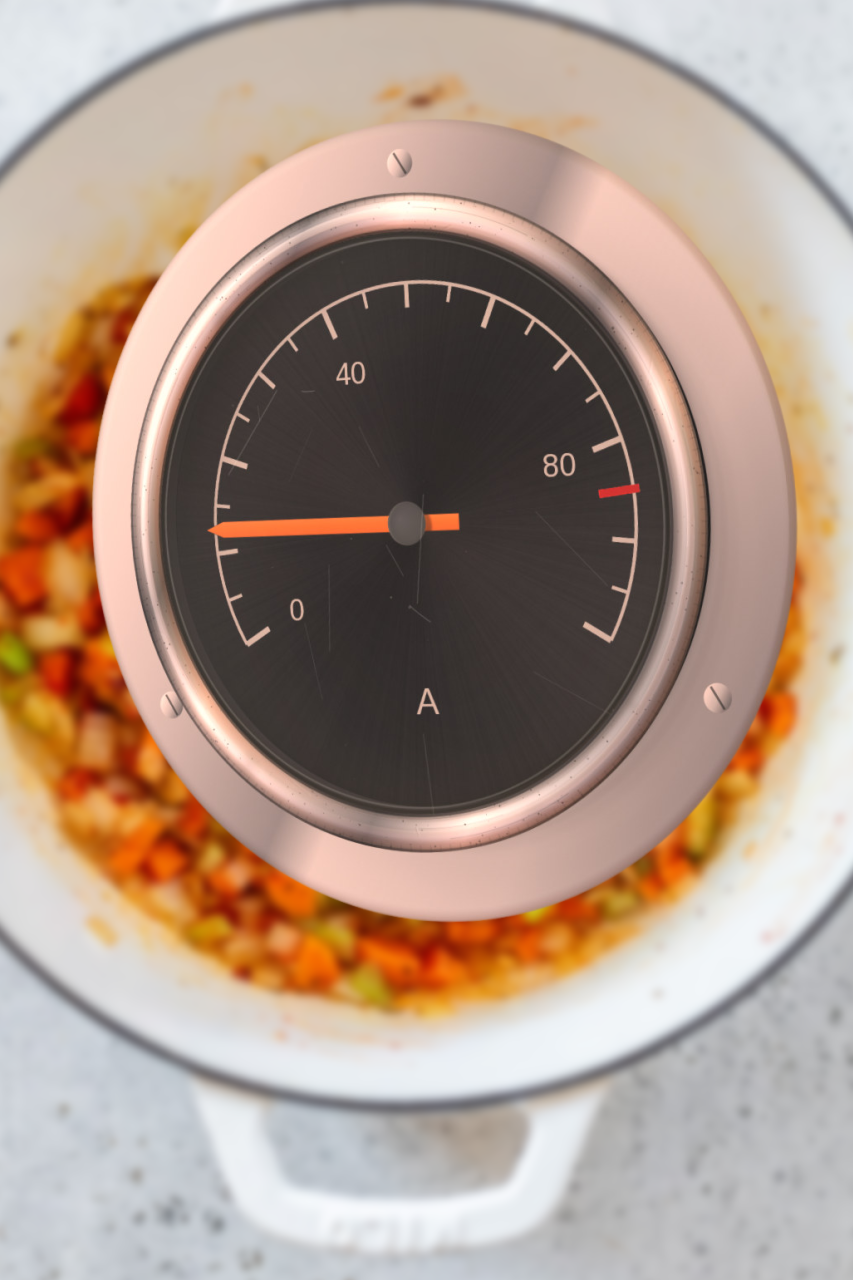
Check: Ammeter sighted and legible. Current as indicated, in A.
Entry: 12.5 A
